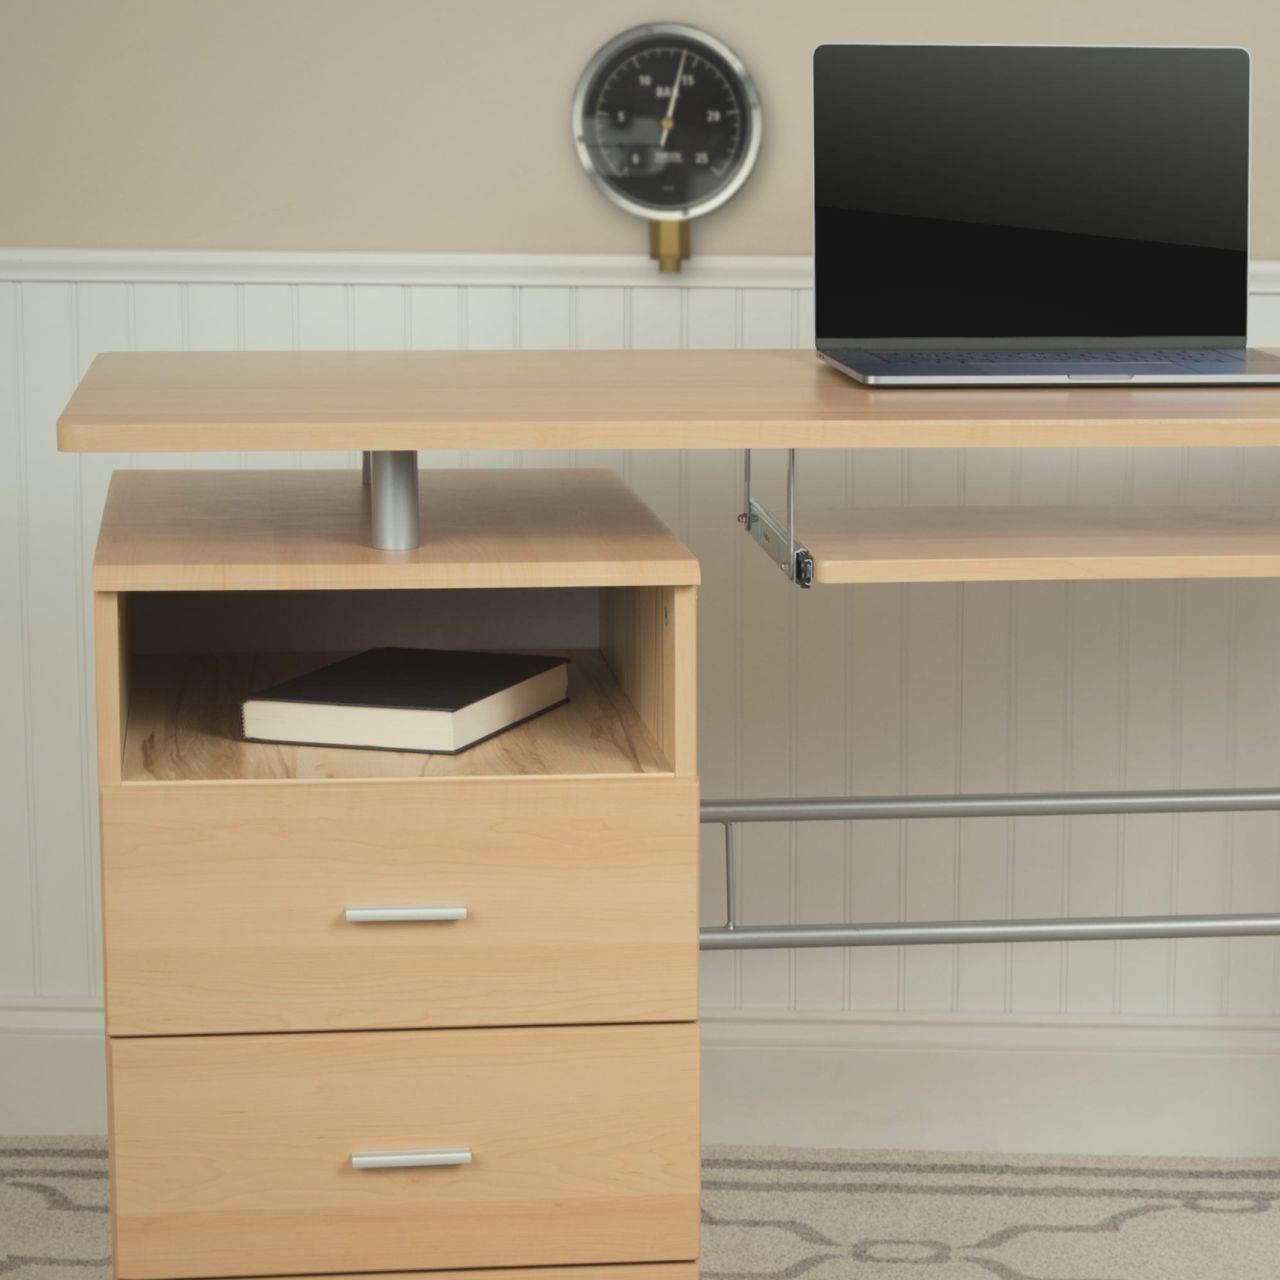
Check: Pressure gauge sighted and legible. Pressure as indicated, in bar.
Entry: 14 bar
